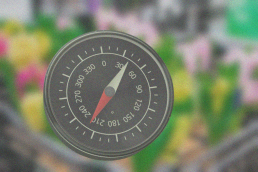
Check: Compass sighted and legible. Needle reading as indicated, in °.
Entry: 220 °
